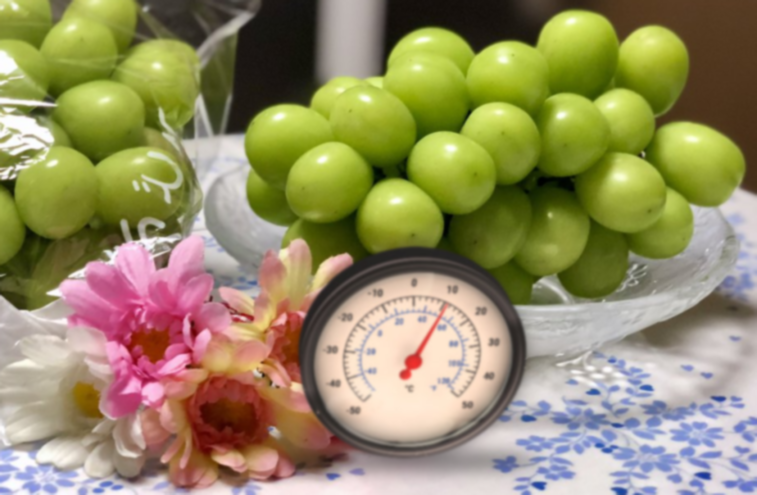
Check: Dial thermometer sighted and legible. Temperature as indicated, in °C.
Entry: 10 °C
